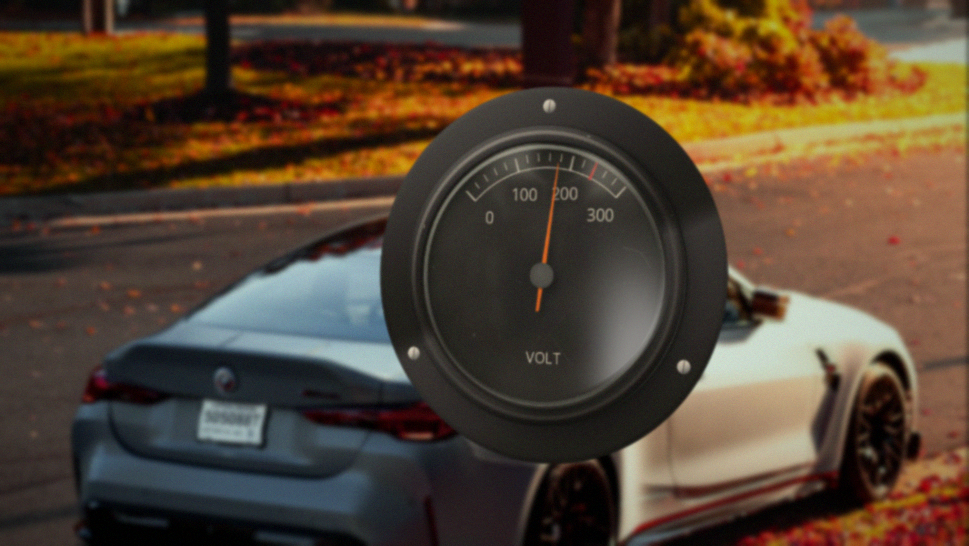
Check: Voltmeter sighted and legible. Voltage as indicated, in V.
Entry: 180 V
